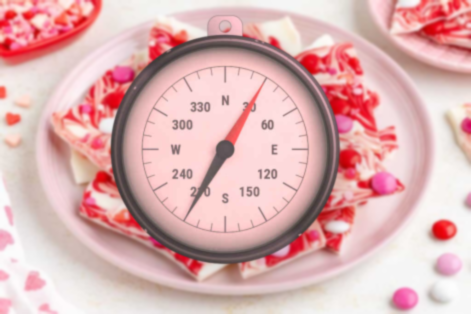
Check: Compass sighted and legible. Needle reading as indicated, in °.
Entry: 30 °
